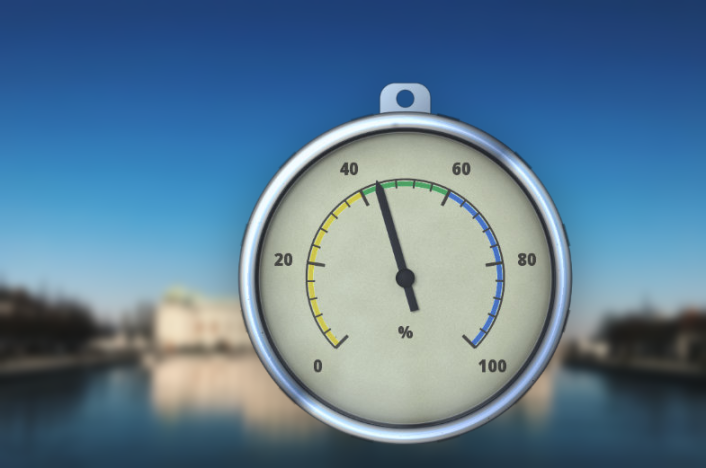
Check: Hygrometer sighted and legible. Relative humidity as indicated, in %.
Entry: 44 %
